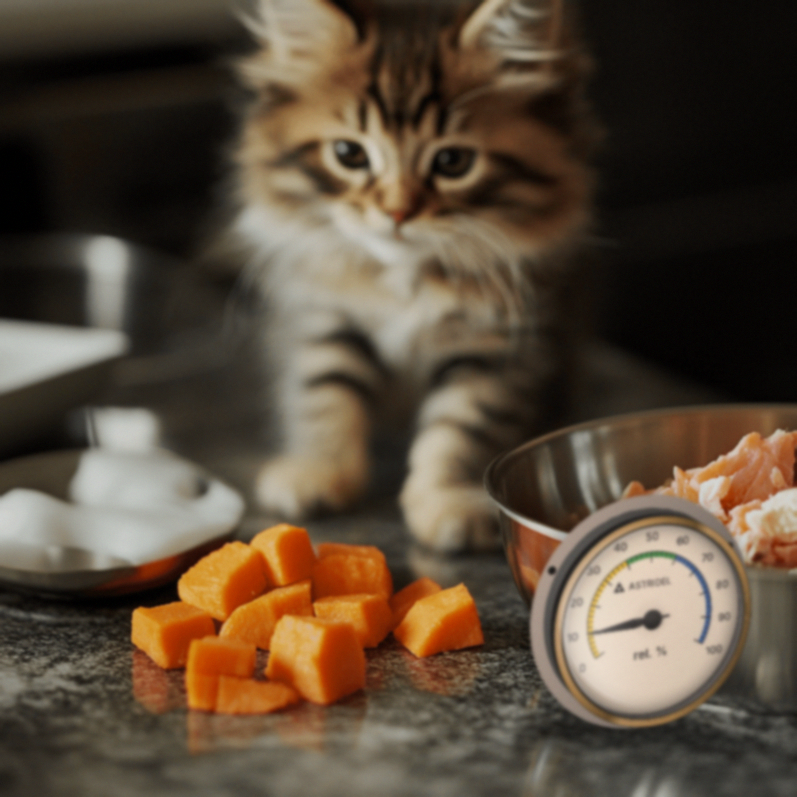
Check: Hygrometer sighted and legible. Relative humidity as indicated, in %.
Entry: 10 %
